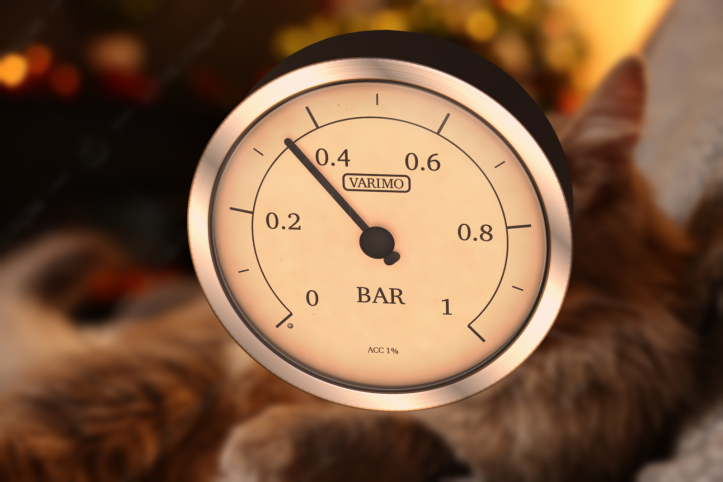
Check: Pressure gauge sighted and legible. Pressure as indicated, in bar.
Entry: 0.35 bar
